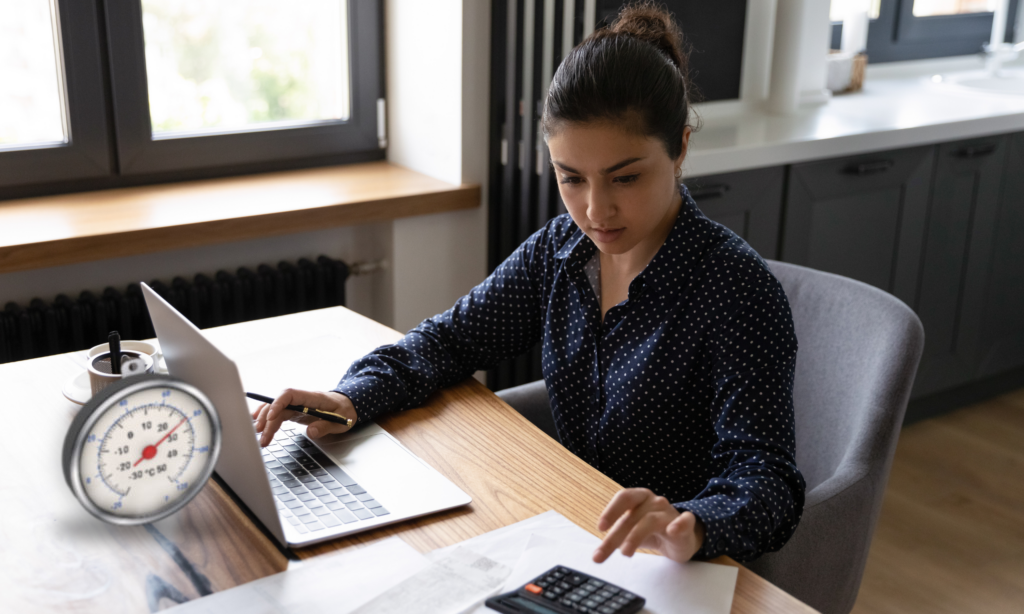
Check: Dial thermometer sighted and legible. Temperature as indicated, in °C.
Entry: 25 °C
